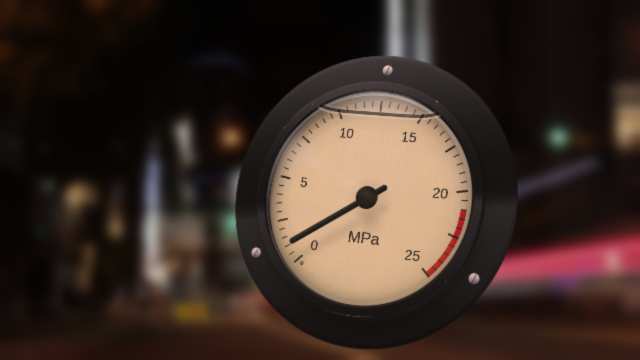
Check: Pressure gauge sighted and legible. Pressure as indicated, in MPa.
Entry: 1 MPa
